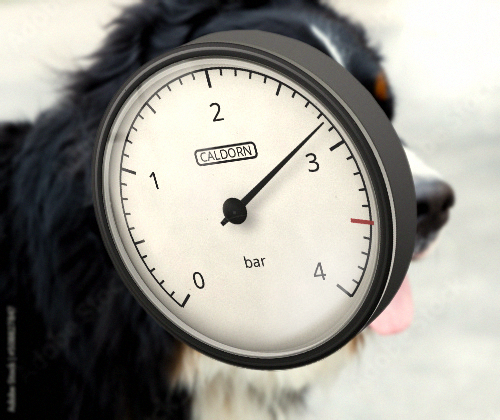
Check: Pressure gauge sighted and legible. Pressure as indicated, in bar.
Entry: 2.85 bar
